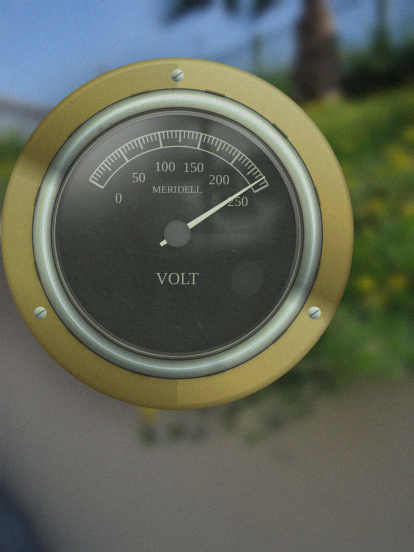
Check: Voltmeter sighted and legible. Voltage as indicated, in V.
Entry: 240 V
